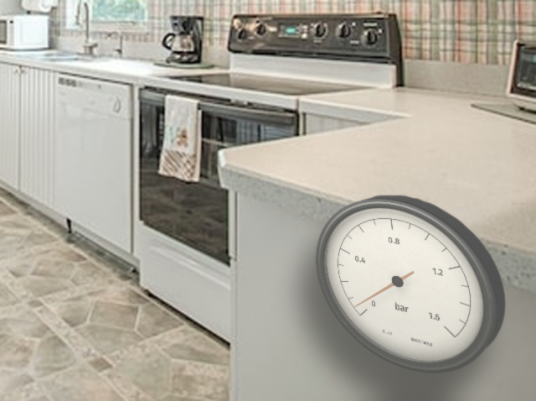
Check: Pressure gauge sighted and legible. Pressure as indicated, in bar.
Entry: 0.05 bar
